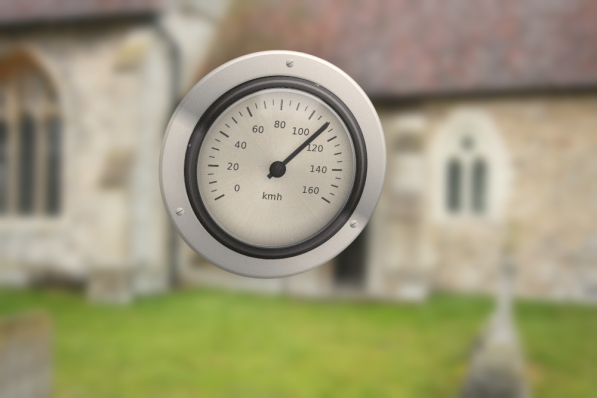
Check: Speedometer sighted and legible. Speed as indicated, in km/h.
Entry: 110 km/h
